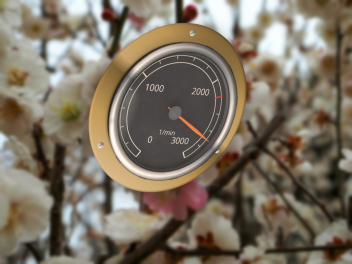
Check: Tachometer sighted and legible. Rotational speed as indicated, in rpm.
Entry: 2700 rpm
